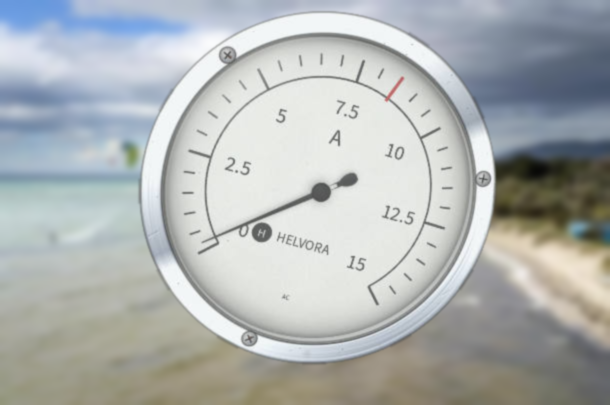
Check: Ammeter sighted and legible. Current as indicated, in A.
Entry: 0.25 A
